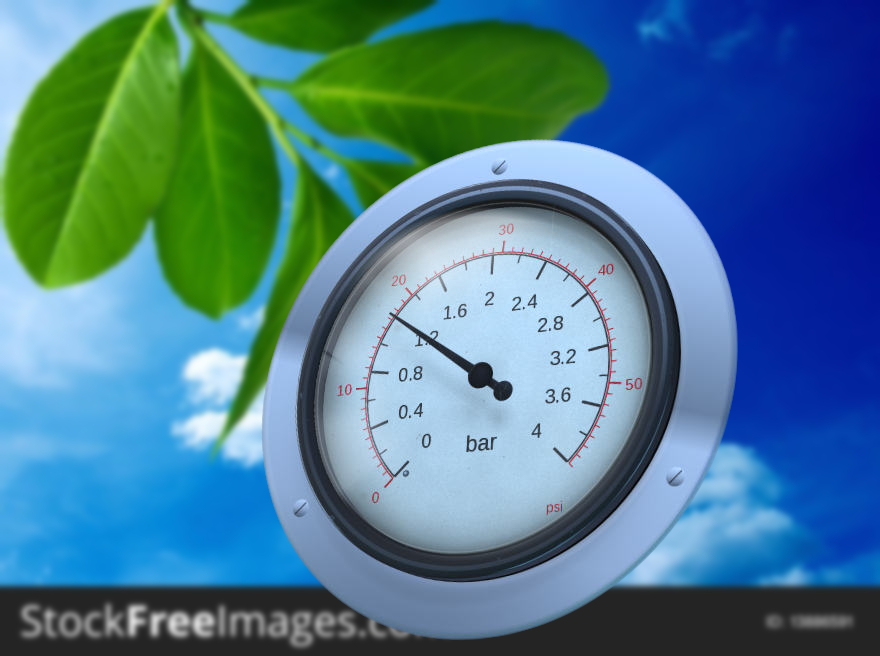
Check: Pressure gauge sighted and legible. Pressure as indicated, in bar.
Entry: 1.2 bar
